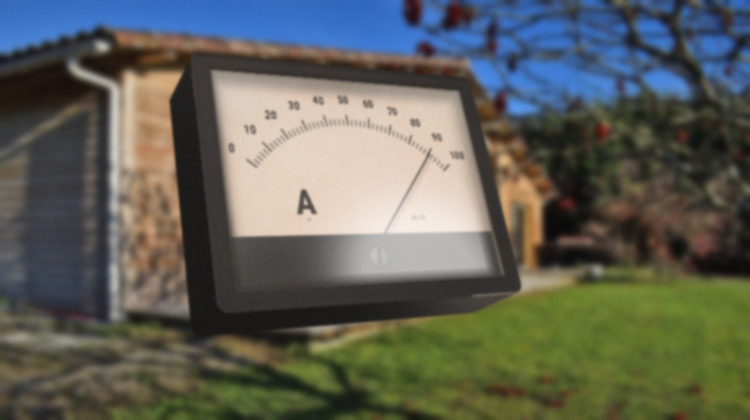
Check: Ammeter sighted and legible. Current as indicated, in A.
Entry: 90 A
